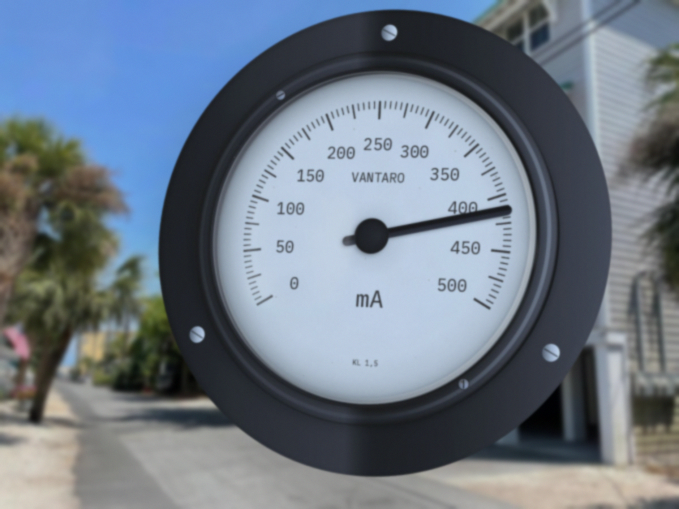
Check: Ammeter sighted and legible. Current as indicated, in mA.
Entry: 415 mA
